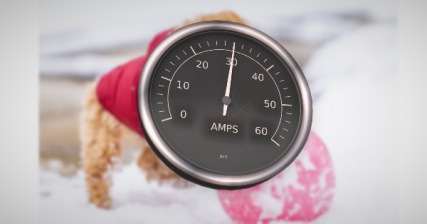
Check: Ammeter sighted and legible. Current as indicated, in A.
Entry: 30 A
